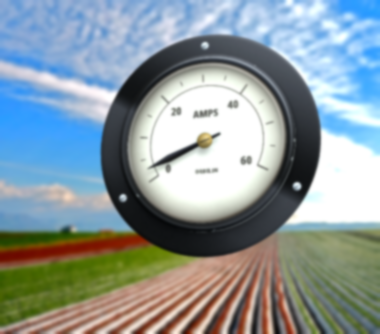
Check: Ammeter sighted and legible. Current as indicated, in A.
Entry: 2.5 A
